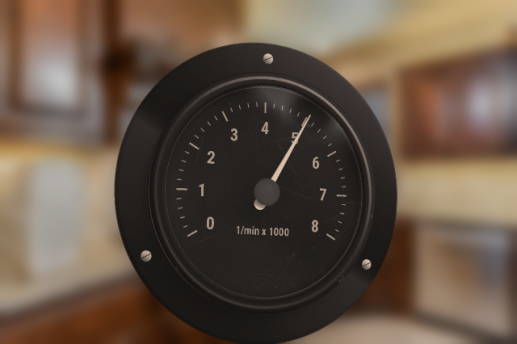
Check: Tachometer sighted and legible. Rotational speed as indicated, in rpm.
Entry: 5000 rpm
